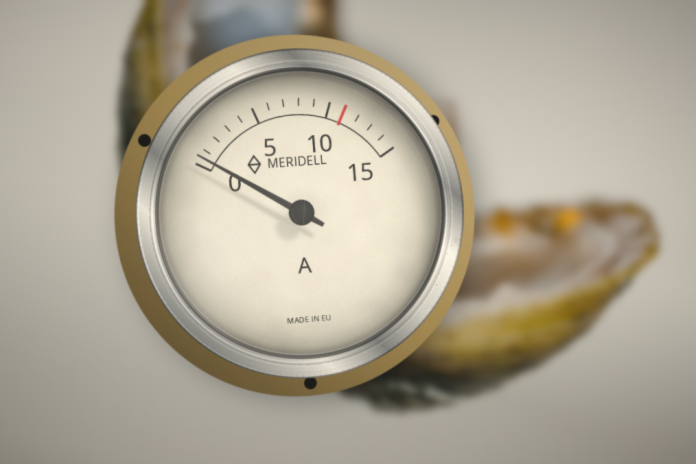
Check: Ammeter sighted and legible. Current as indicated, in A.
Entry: 0.5 A
